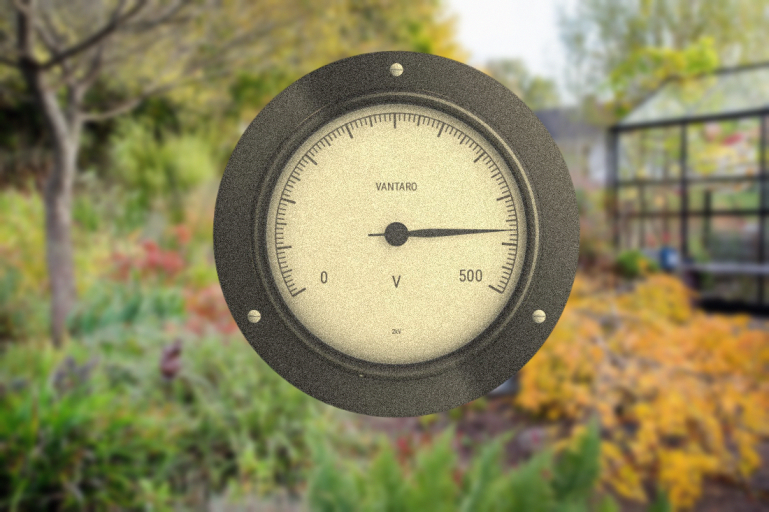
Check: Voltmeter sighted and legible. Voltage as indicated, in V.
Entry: 435 V
